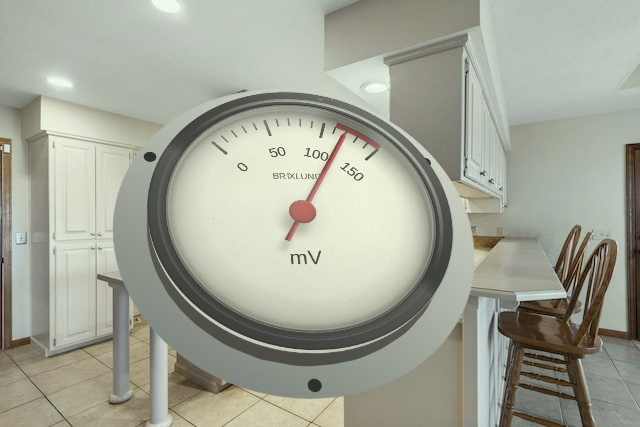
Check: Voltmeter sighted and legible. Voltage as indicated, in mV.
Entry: 120 mV
